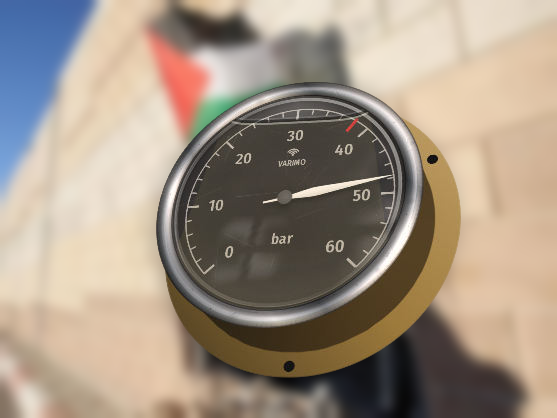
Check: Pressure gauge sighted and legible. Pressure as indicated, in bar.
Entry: 48 bar
